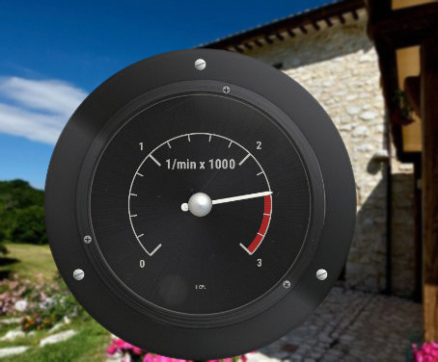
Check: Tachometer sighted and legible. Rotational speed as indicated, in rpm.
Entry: 2400 rpm
